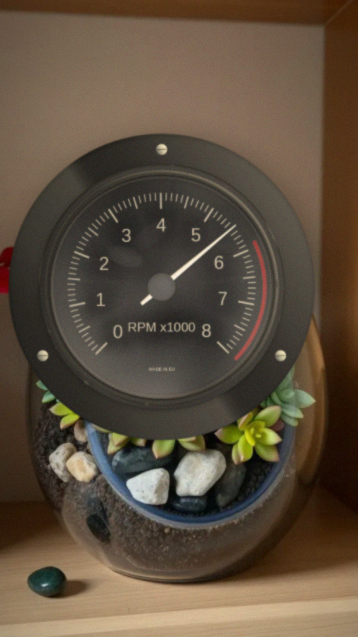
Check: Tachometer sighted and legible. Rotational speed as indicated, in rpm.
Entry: 5500 rpm
